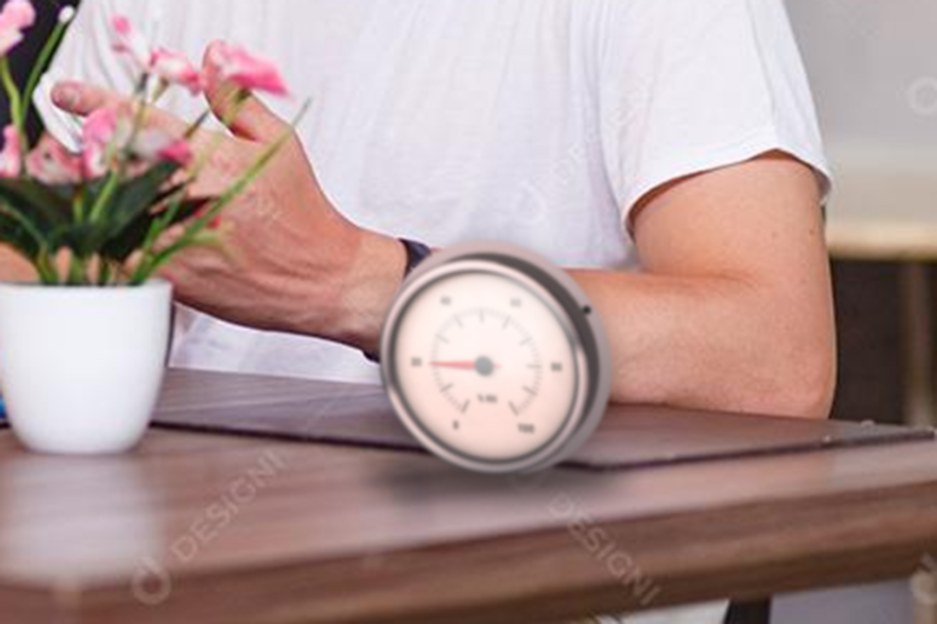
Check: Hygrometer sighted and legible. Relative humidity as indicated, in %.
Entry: 20 %
